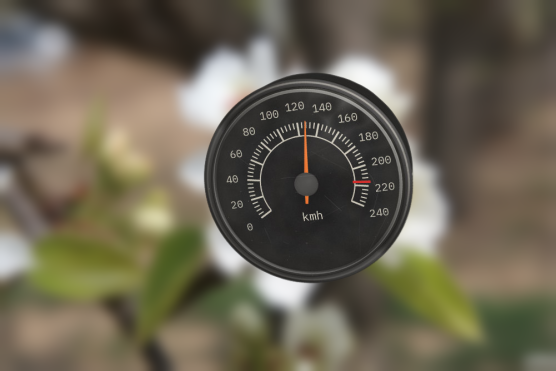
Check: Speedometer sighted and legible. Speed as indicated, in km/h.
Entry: 128 km/h
